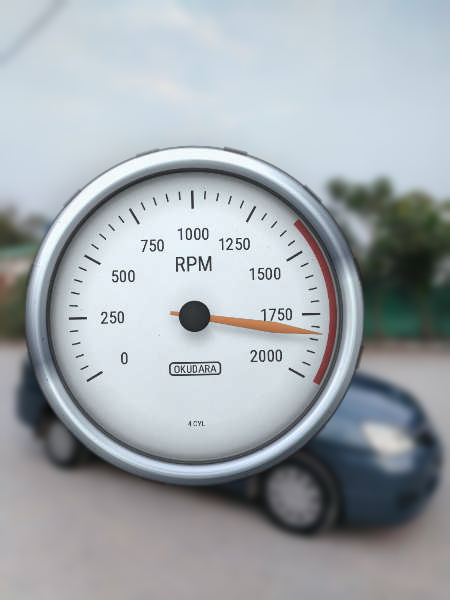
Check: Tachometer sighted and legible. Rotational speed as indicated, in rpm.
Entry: 1825 rpm
